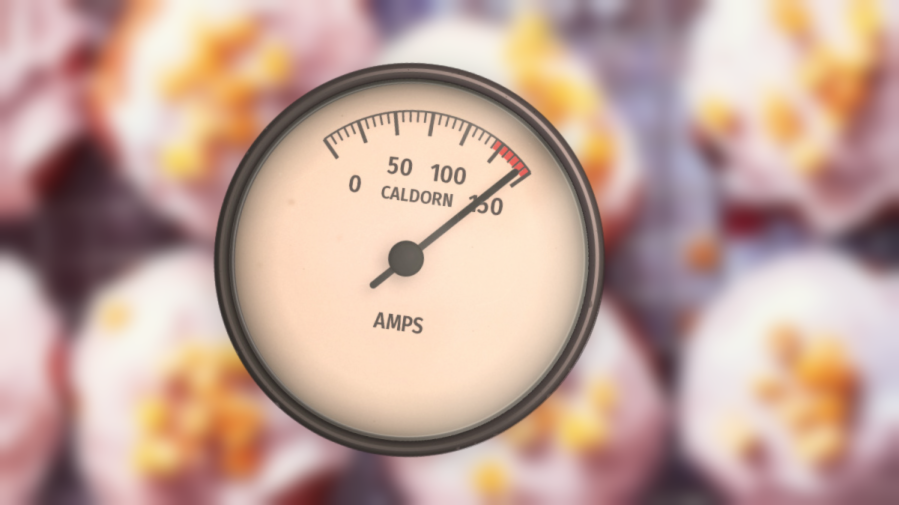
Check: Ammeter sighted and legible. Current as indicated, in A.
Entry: 145 A
